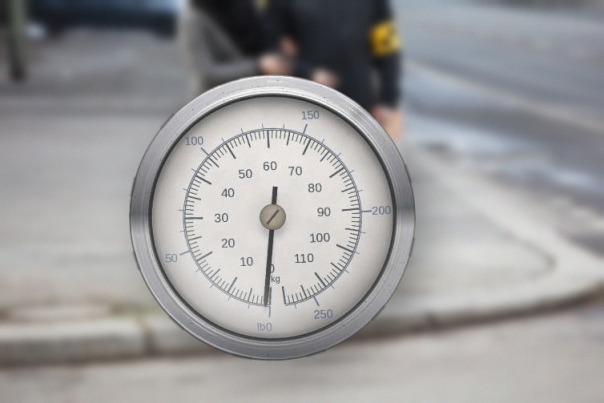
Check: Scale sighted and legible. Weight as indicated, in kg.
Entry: 1 kg
